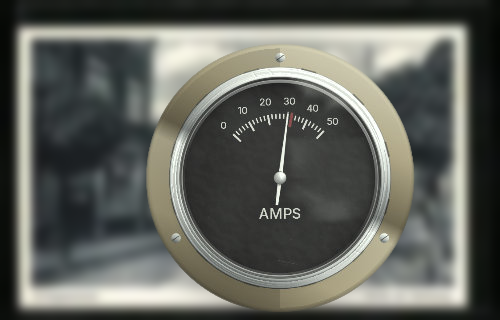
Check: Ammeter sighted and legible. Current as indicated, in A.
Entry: 30 A
